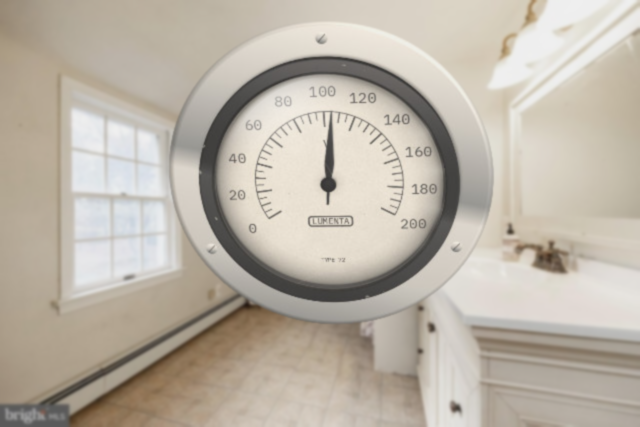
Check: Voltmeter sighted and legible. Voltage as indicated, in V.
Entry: 105 V
